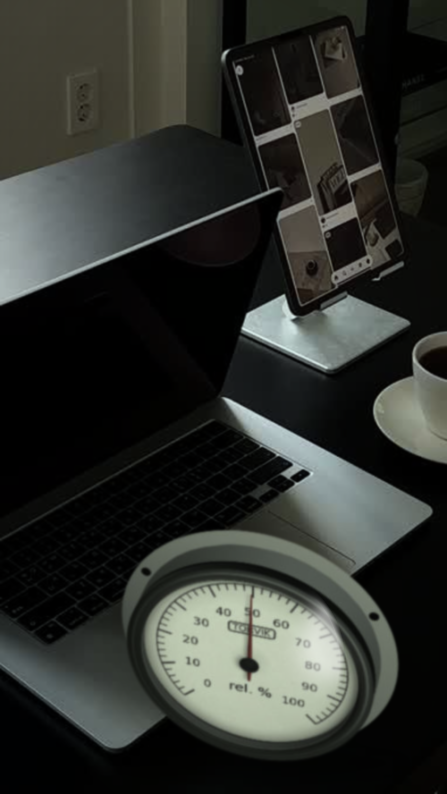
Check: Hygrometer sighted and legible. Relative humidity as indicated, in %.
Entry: 50 %
